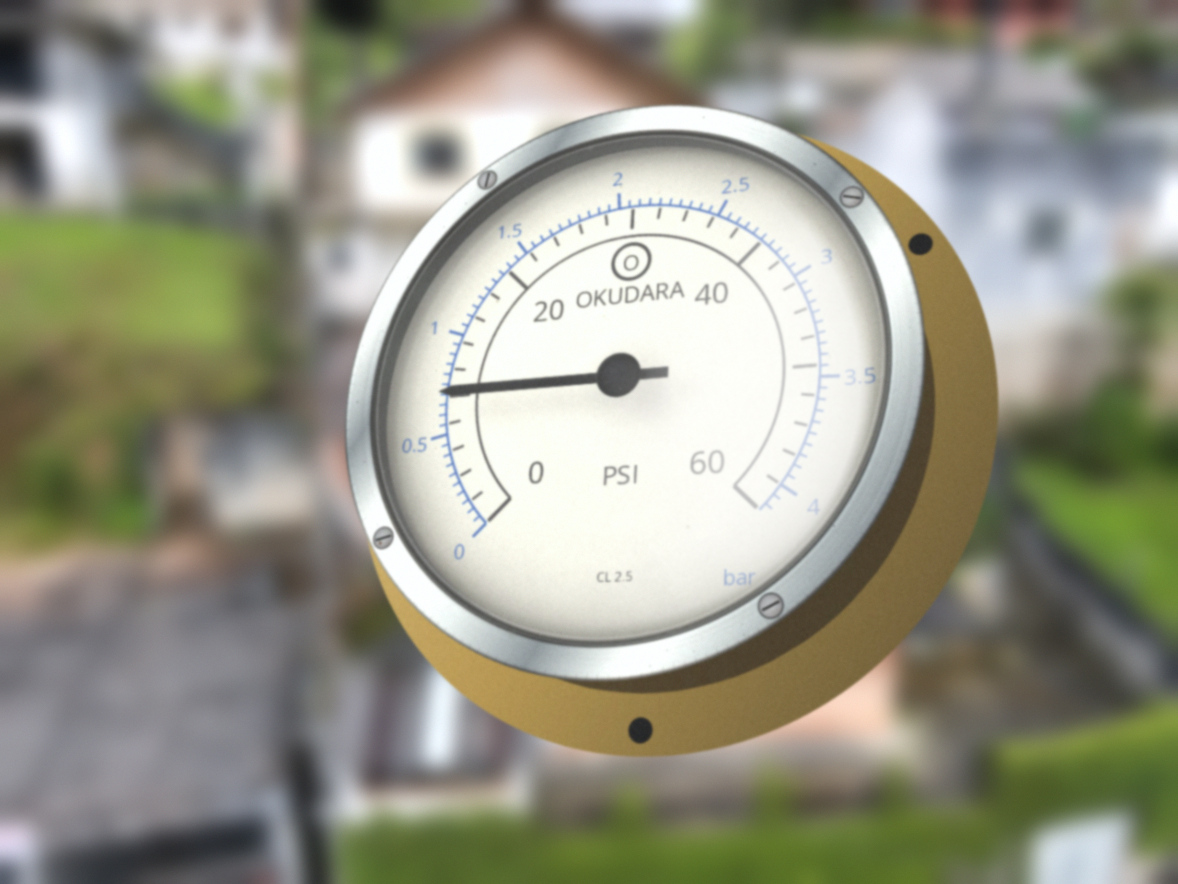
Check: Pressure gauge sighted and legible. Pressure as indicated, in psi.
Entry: 10 psi
